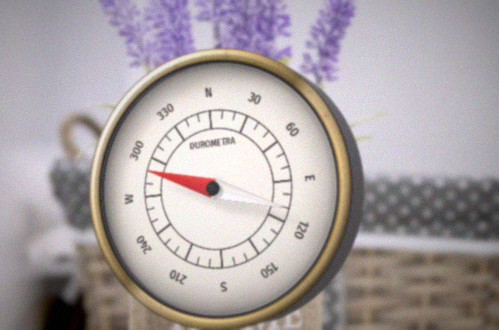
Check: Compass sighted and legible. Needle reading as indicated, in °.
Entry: 290 °
